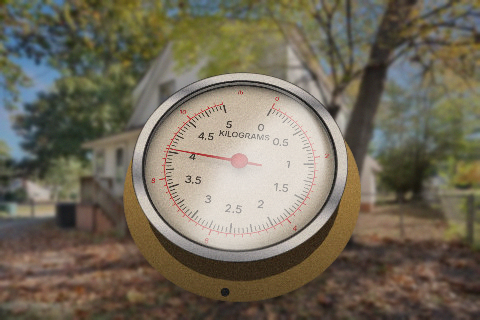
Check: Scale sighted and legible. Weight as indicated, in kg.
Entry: 4 kg
